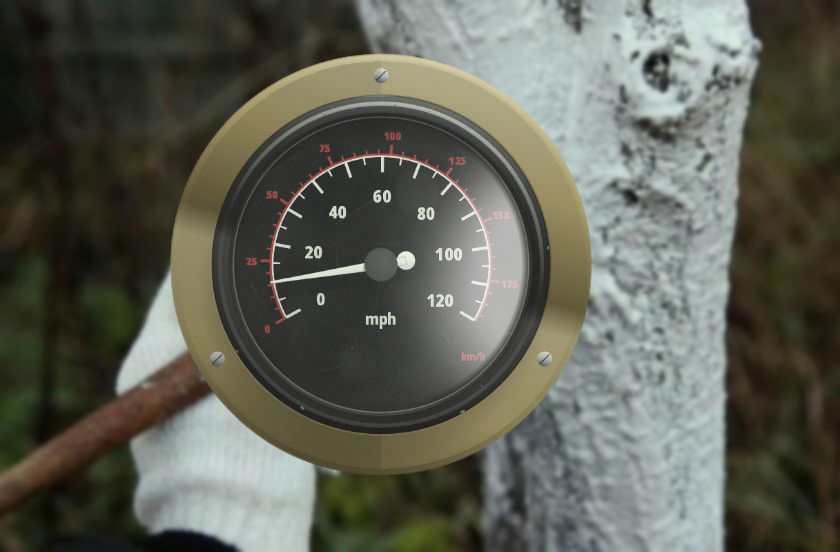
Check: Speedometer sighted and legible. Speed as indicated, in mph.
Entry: 10 mph
